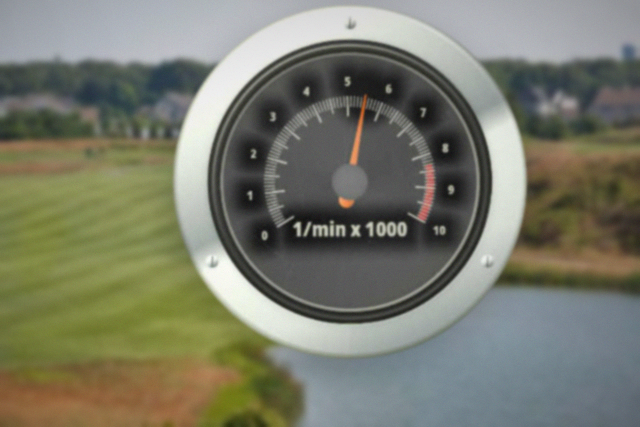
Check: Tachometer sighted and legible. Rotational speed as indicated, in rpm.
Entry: 5500 rpm
